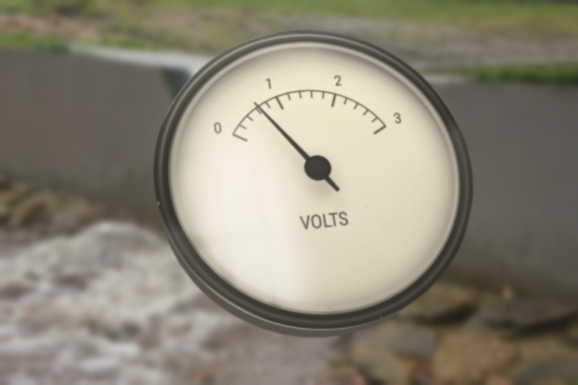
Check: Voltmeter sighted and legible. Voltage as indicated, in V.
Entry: 0.6 V
